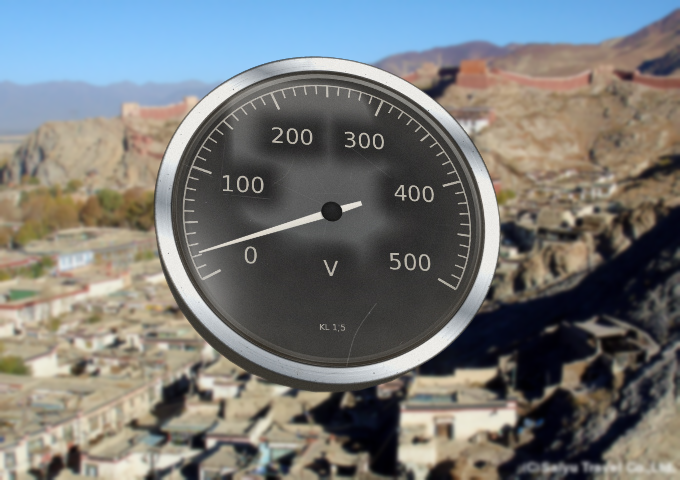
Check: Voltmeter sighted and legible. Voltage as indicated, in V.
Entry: 20 V
